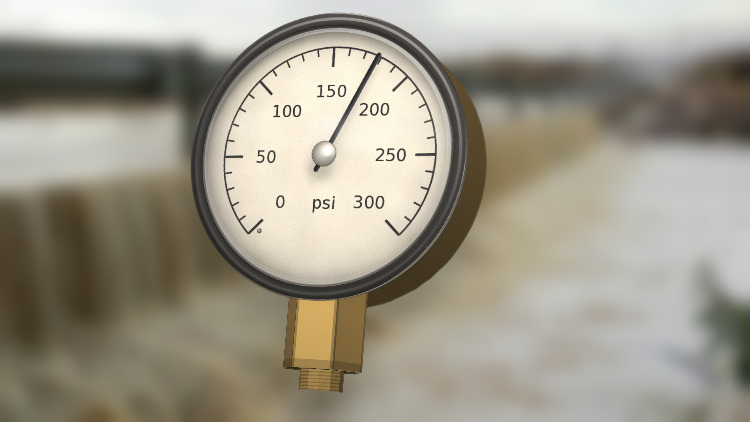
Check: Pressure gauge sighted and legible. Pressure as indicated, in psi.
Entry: 180 psi
